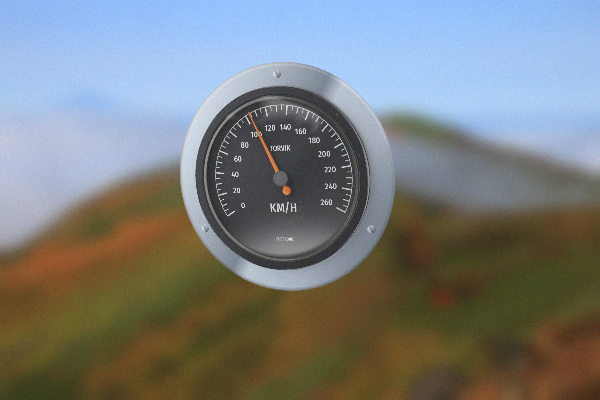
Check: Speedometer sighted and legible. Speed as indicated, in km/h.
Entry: 105 km/h
